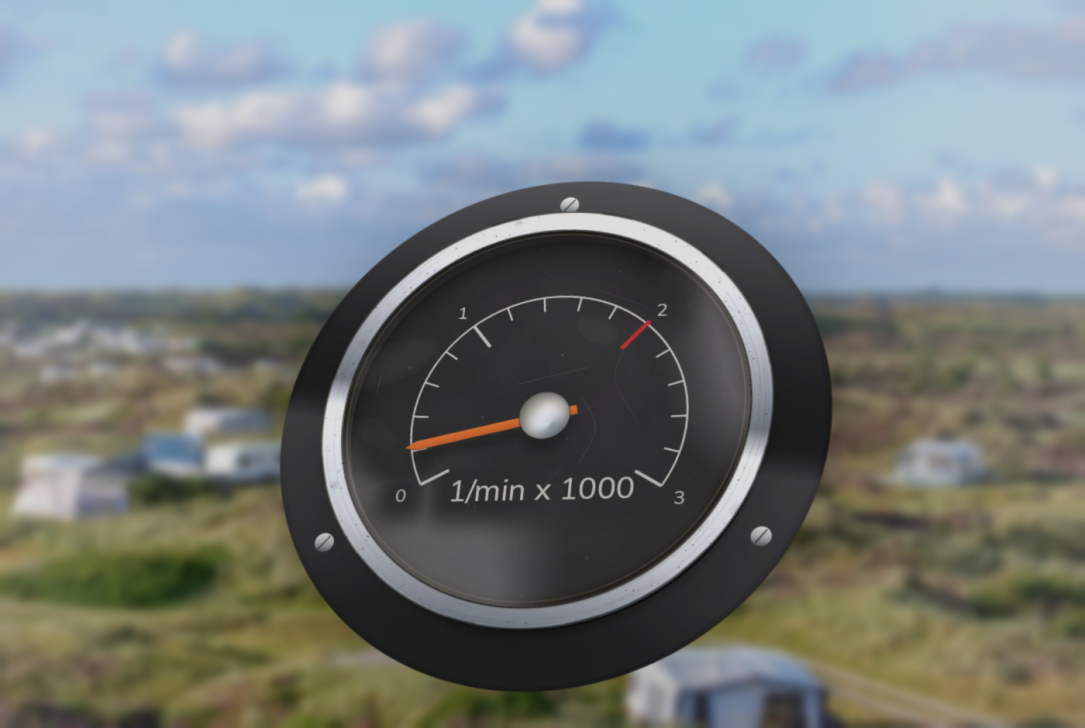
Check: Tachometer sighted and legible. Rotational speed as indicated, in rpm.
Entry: 200 rpm
